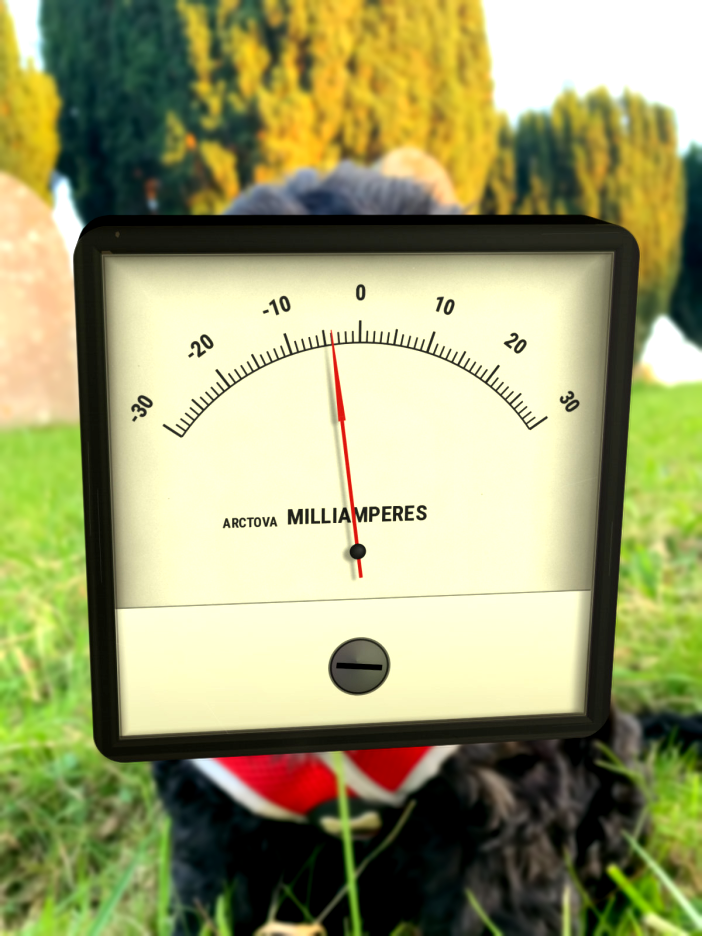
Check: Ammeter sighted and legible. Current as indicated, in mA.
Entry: -4 mA
